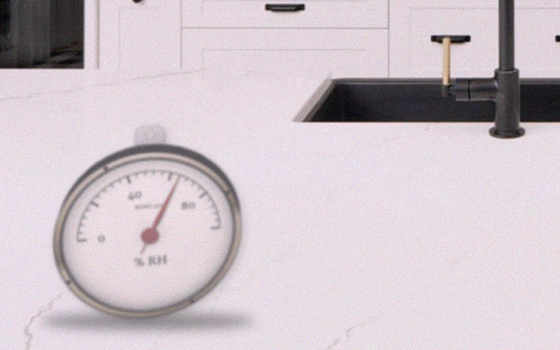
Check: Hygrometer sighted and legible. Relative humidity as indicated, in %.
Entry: 64 %
